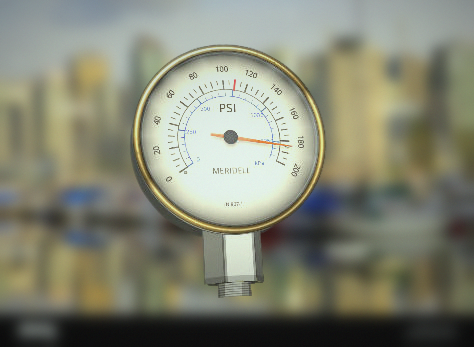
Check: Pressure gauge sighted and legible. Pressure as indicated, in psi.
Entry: 185 psi
